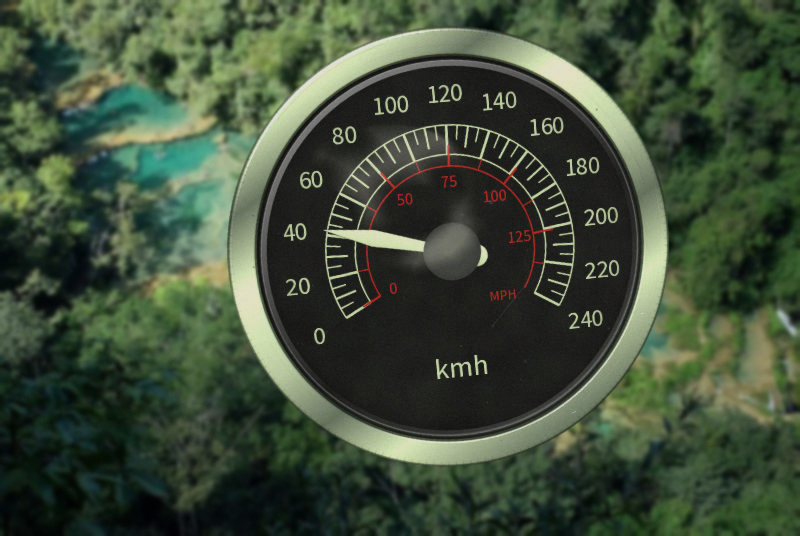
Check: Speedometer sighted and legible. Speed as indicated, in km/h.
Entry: 42.5 km/h
